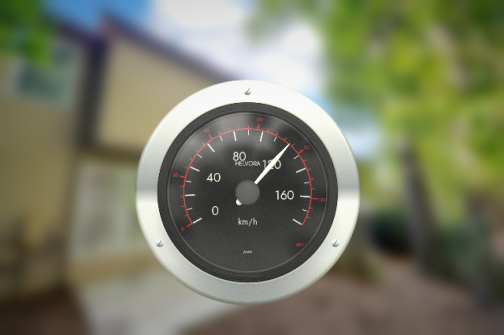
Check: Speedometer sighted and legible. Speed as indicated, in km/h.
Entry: 120 km/h
